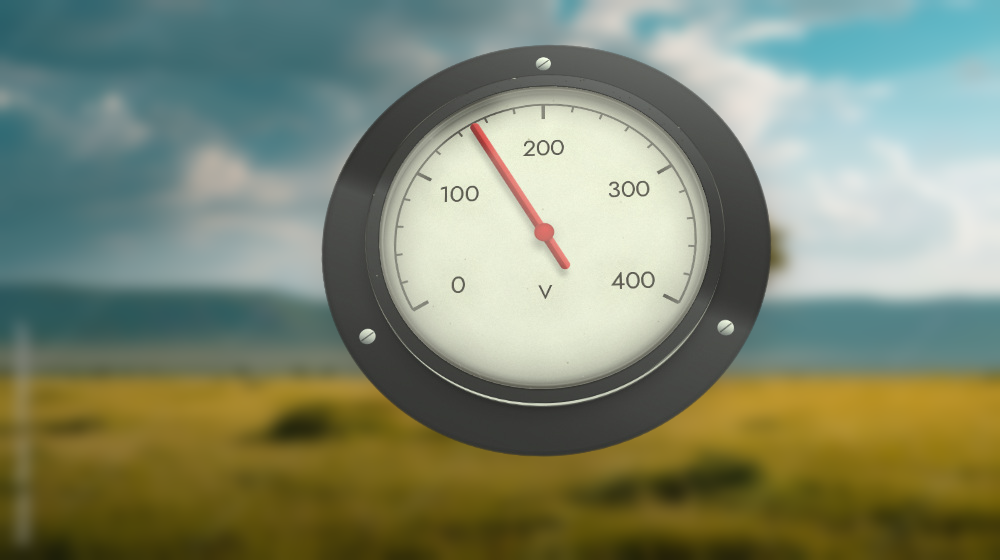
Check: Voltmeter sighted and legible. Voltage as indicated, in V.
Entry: 150 V
